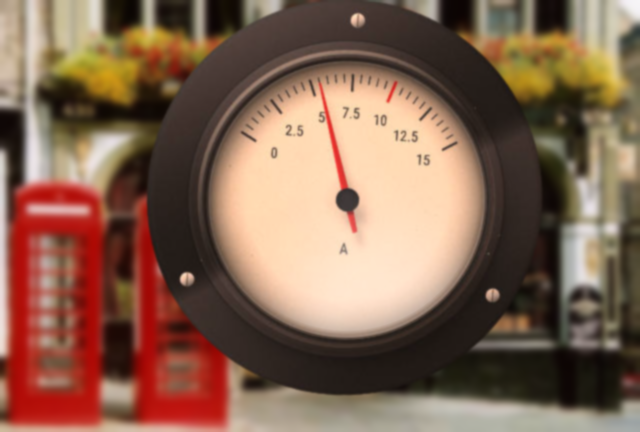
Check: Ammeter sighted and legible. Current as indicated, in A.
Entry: 5.5 A
